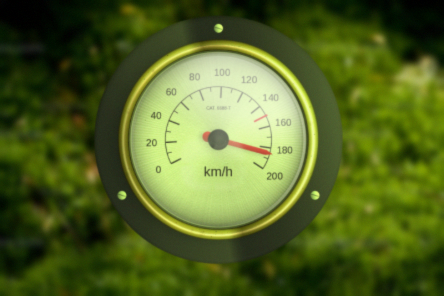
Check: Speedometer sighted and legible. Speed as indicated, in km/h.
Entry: 185 km/h
